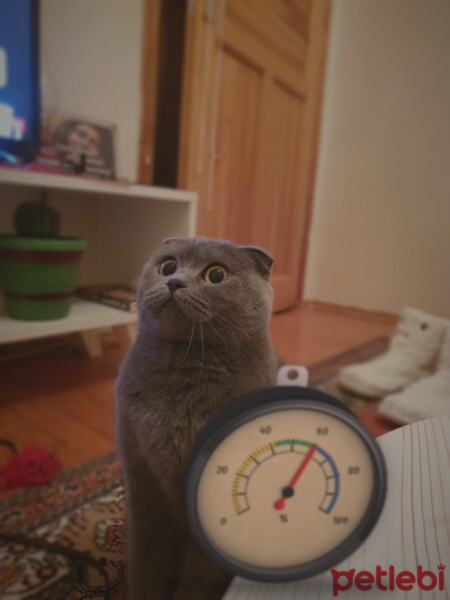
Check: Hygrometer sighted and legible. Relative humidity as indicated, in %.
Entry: 60 %
